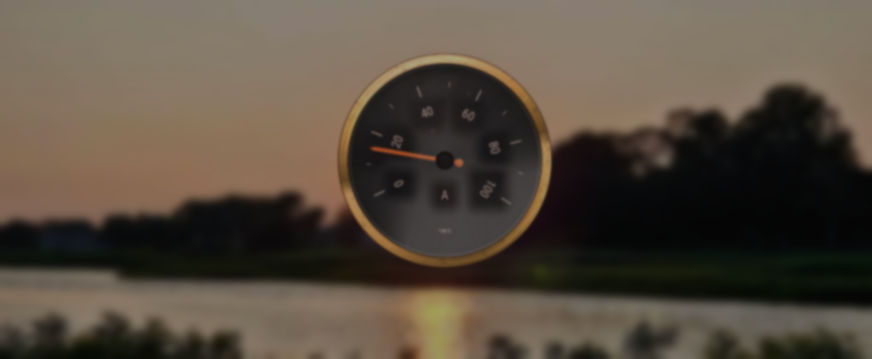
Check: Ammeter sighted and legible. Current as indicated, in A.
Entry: 15 A
